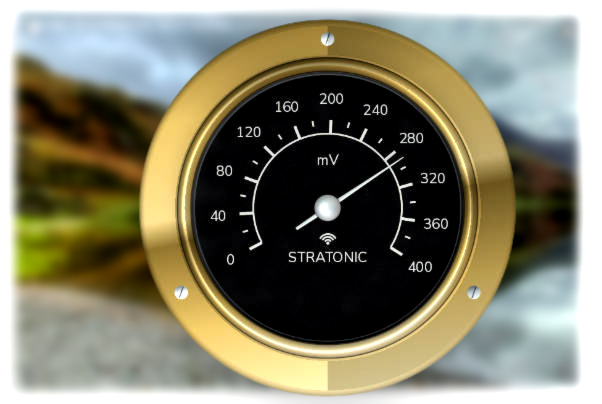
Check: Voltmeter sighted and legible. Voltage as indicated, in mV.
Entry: 290 mV
